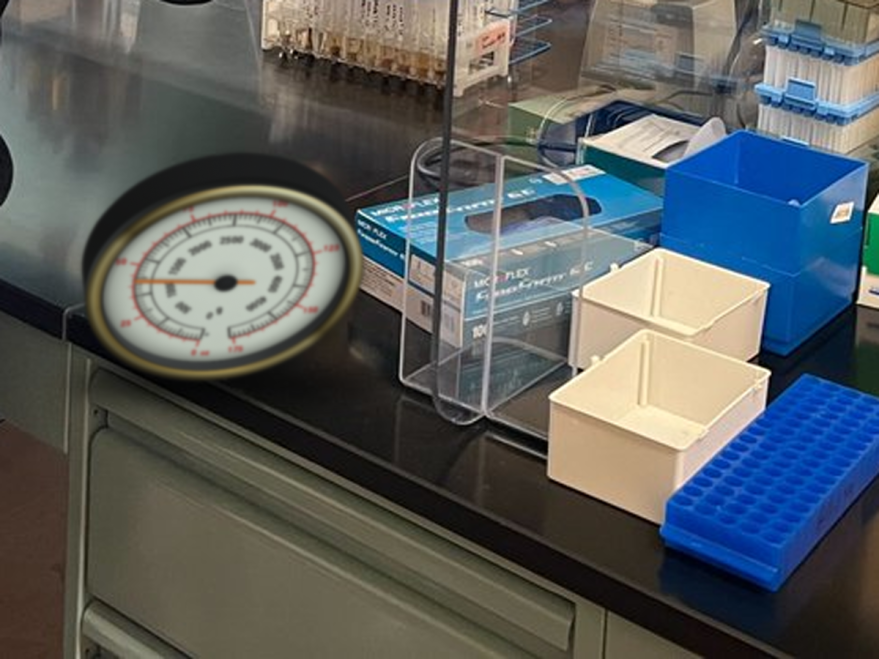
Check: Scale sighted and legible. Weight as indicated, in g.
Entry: 1250 g
